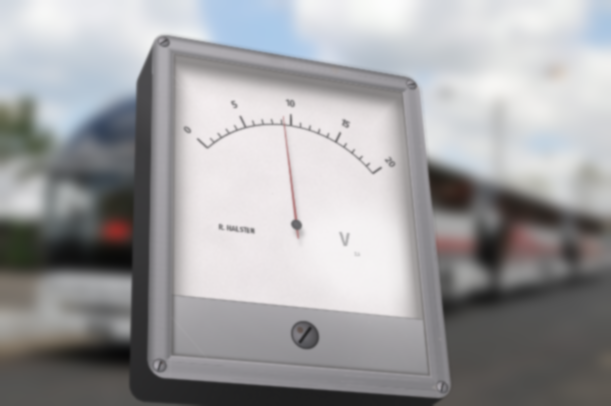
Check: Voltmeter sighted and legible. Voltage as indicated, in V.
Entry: 9 V
